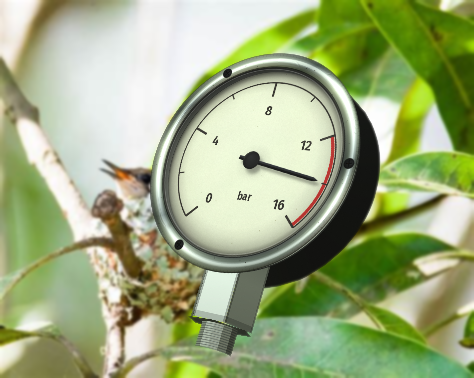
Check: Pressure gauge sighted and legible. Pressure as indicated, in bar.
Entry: 14 bar
